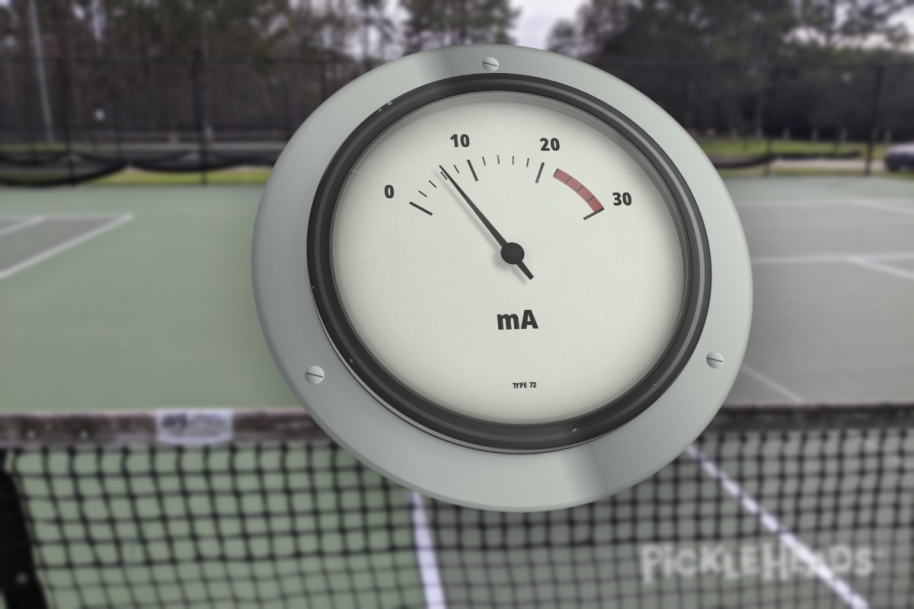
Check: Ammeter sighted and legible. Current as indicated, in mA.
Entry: 6 mA
